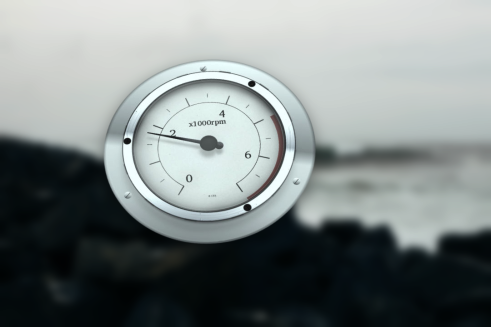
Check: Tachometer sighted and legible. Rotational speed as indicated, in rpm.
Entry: 1750 rpm
